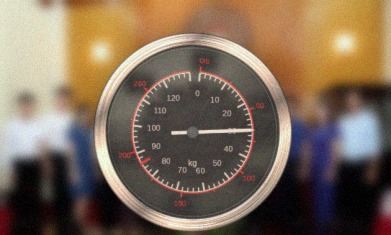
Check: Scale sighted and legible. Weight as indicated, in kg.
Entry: 30 kg
